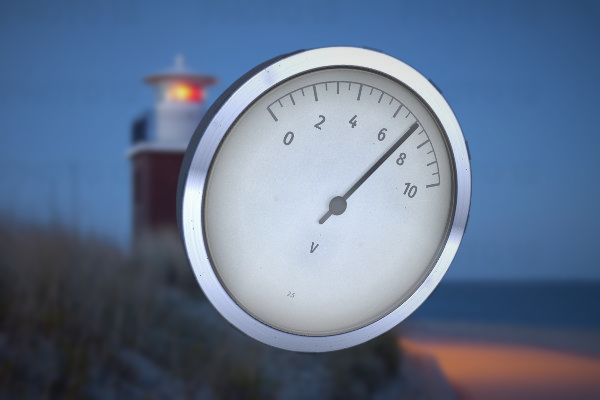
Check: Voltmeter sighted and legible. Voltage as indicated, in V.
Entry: 7 V
